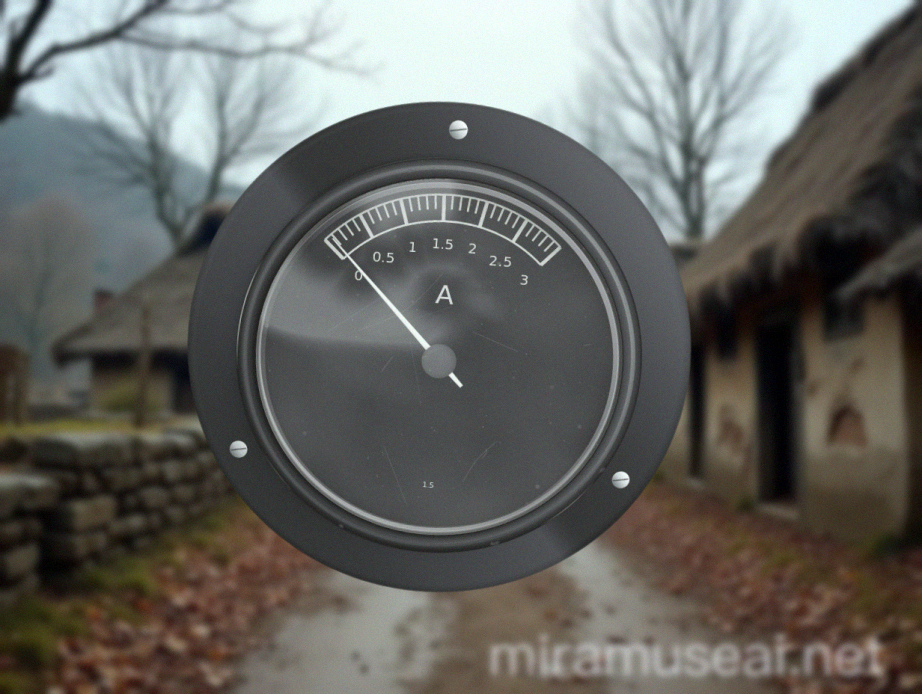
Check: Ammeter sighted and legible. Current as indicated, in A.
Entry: 0.1 A
